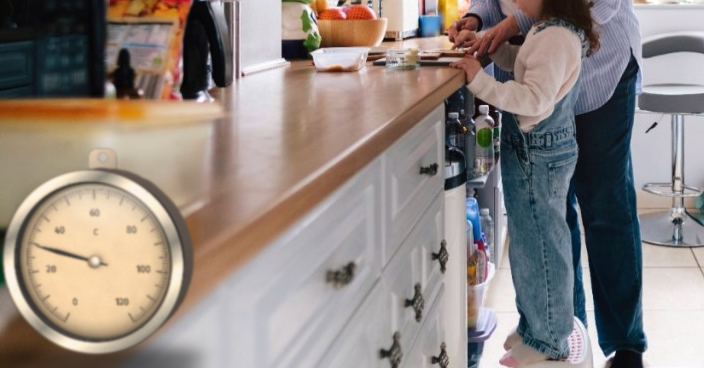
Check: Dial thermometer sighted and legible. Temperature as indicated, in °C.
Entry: 30 °C
